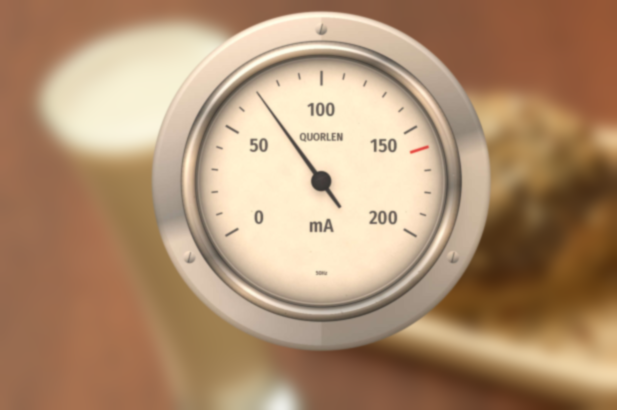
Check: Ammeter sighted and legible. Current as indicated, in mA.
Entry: 70 mA
